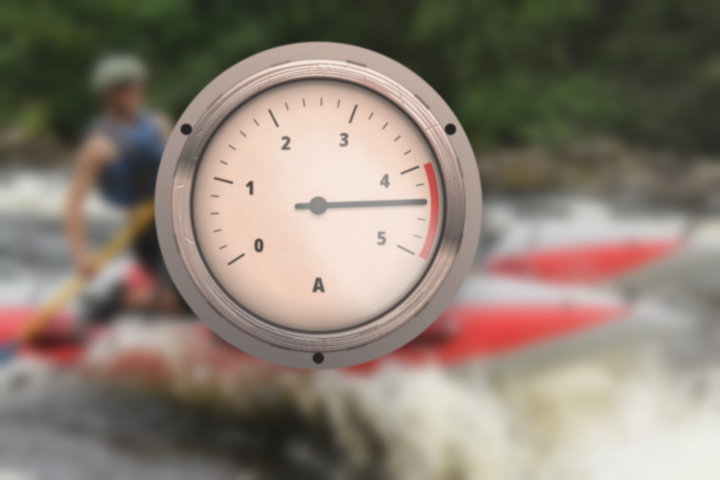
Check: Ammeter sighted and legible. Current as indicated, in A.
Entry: 4.4 A
